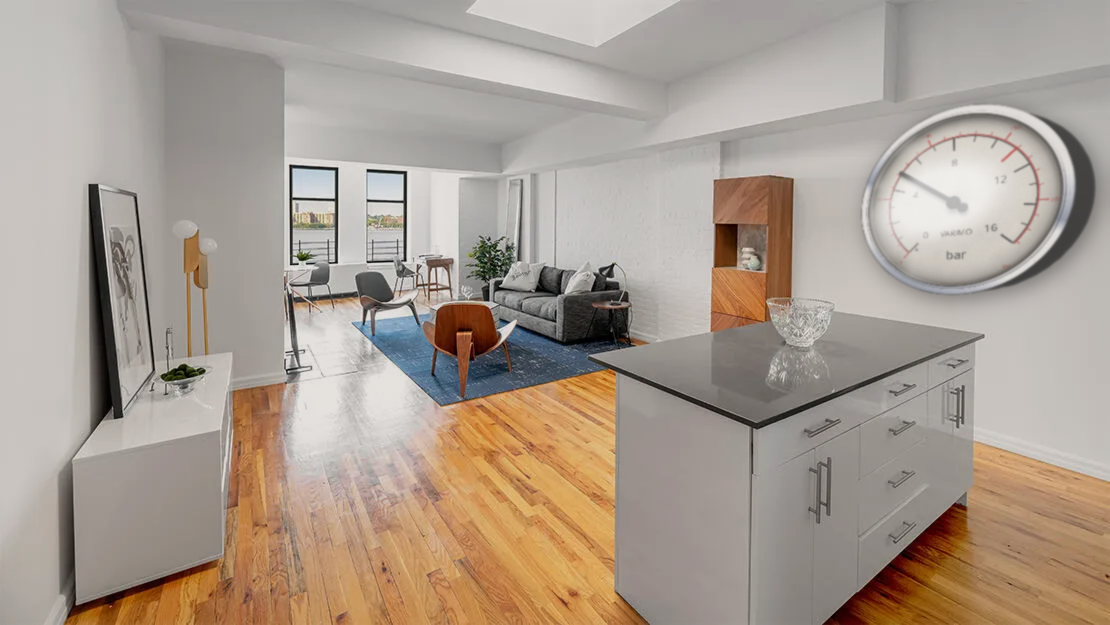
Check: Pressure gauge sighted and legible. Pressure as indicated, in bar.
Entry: 5 bar
